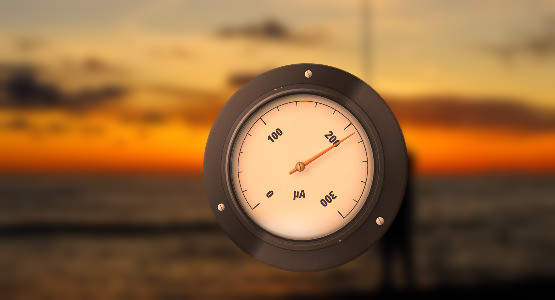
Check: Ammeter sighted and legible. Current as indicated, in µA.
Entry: 210 µA
